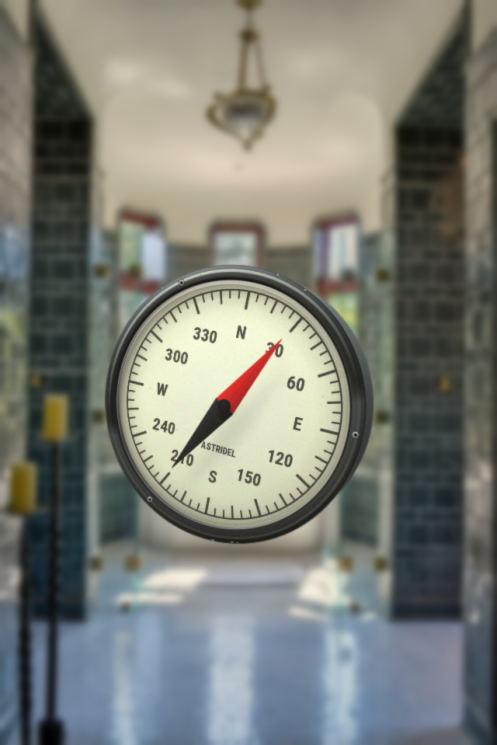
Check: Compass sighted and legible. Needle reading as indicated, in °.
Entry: 30 °
